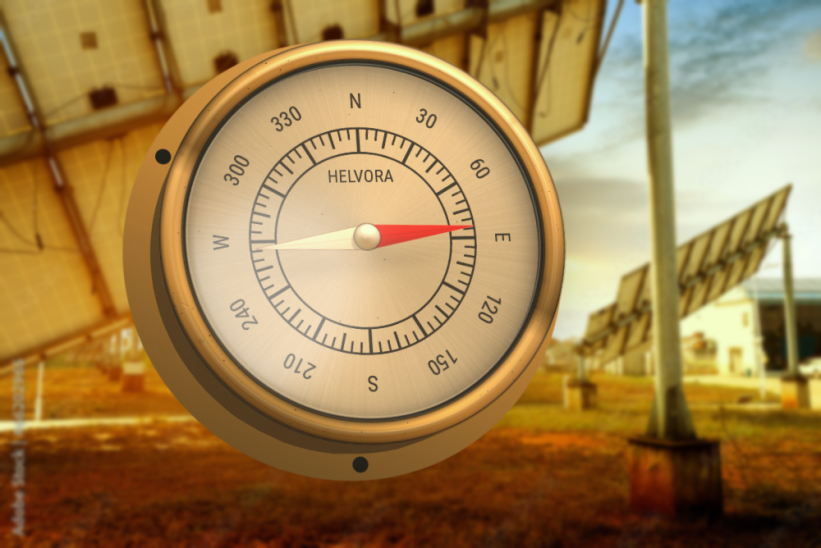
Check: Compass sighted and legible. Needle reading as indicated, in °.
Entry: 85 °
